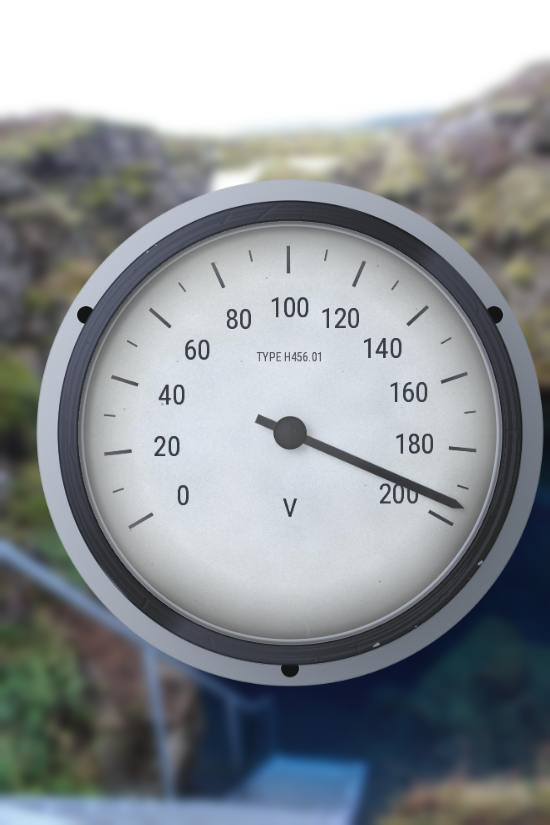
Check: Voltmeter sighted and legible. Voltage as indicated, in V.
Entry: 195 V
